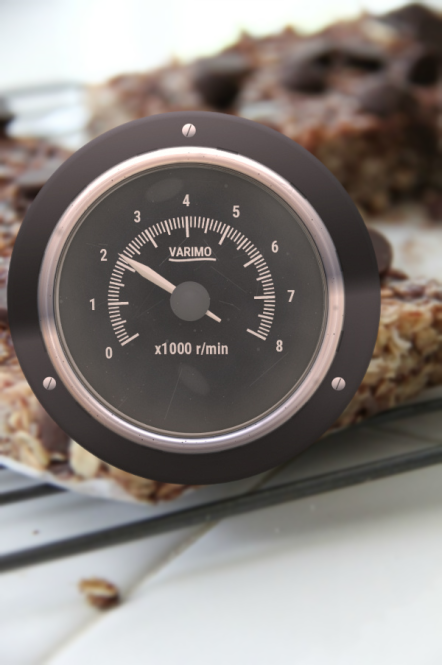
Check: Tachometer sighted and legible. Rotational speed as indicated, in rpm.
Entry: 2200 rpm
